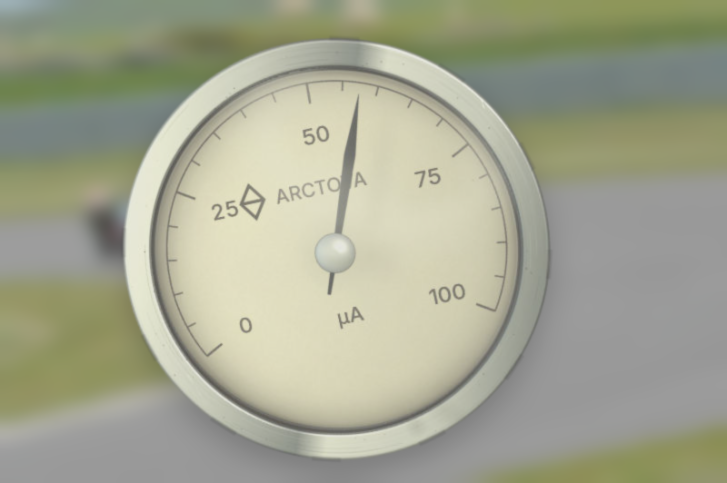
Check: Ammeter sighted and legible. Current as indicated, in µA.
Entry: 57.5 µA
